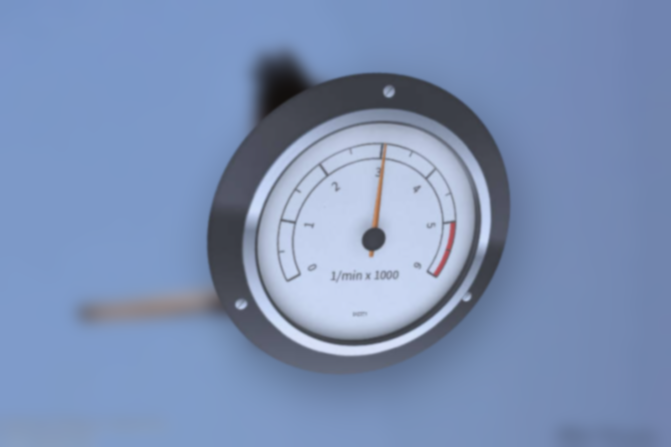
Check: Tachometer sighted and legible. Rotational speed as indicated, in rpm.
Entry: 3000 rpm
